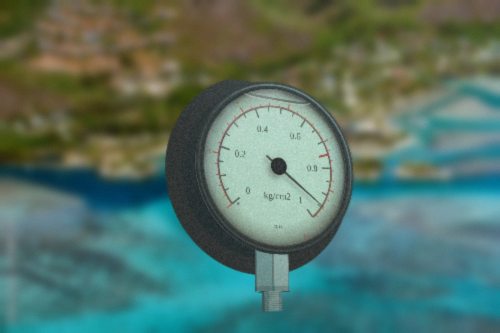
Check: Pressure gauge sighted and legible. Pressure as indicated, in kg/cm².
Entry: 0.95 kg/cm²
